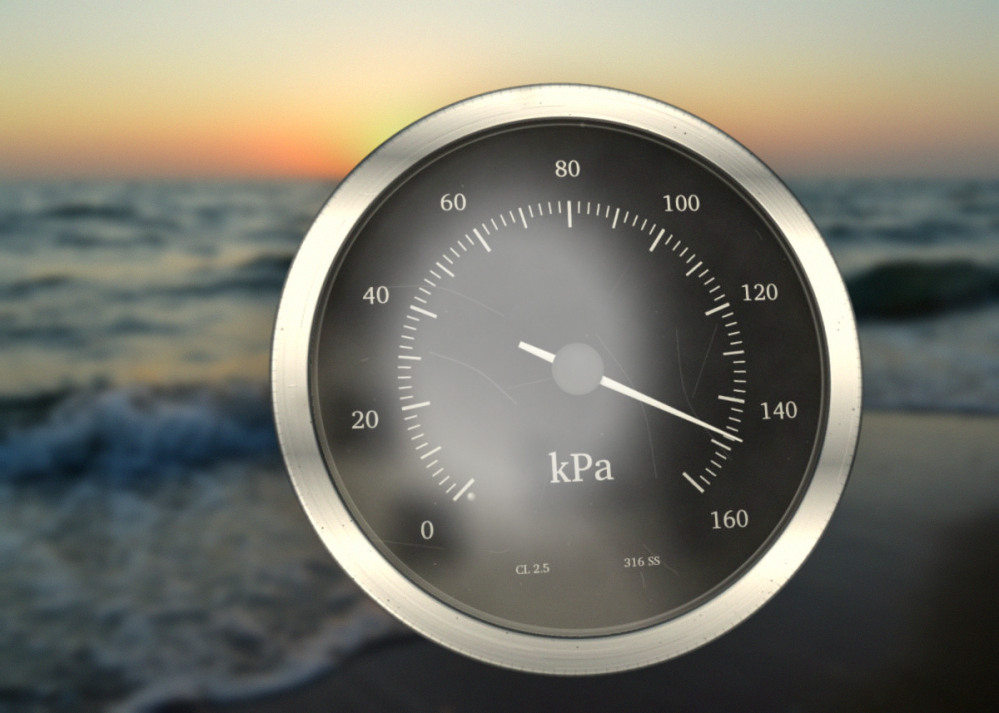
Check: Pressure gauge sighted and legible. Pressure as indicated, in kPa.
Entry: 148 kPa
